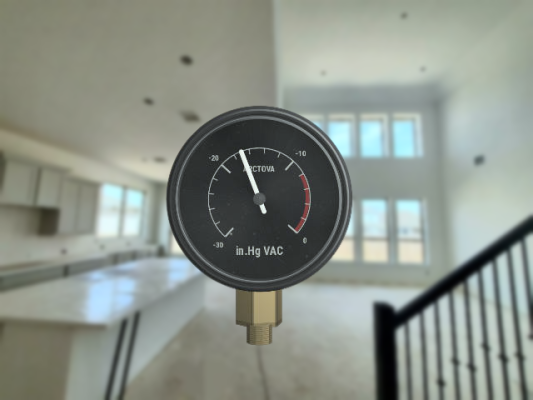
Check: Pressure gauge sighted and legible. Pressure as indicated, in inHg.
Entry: -17 inHg
